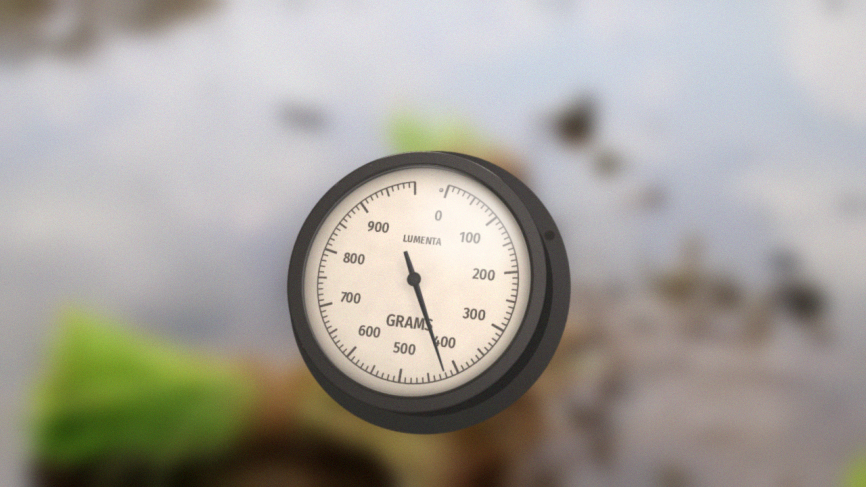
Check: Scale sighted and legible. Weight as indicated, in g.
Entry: 420 g
